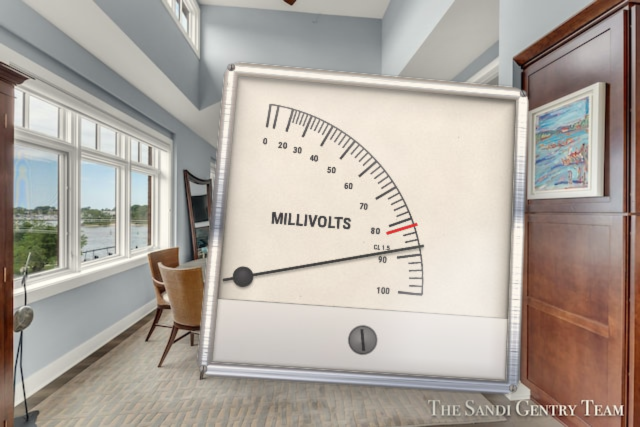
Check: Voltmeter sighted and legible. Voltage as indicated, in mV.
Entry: 88 mV
